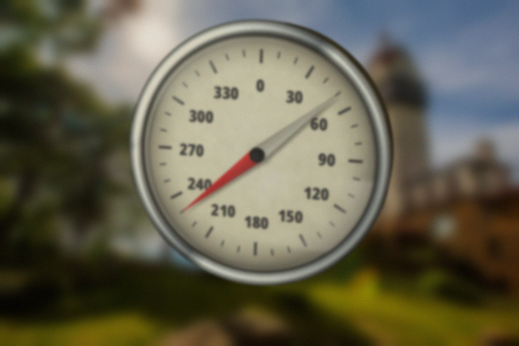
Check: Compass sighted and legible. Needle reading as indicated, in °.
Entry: 230 °
